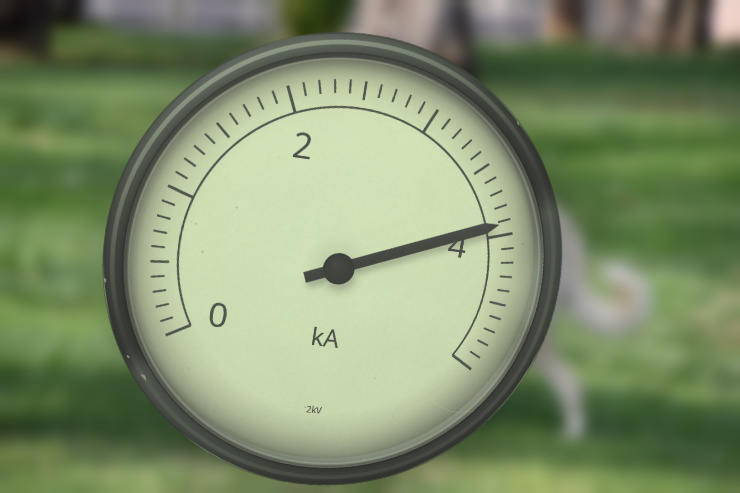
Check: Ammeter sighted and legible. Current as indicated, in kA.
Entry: 3.9 kA
